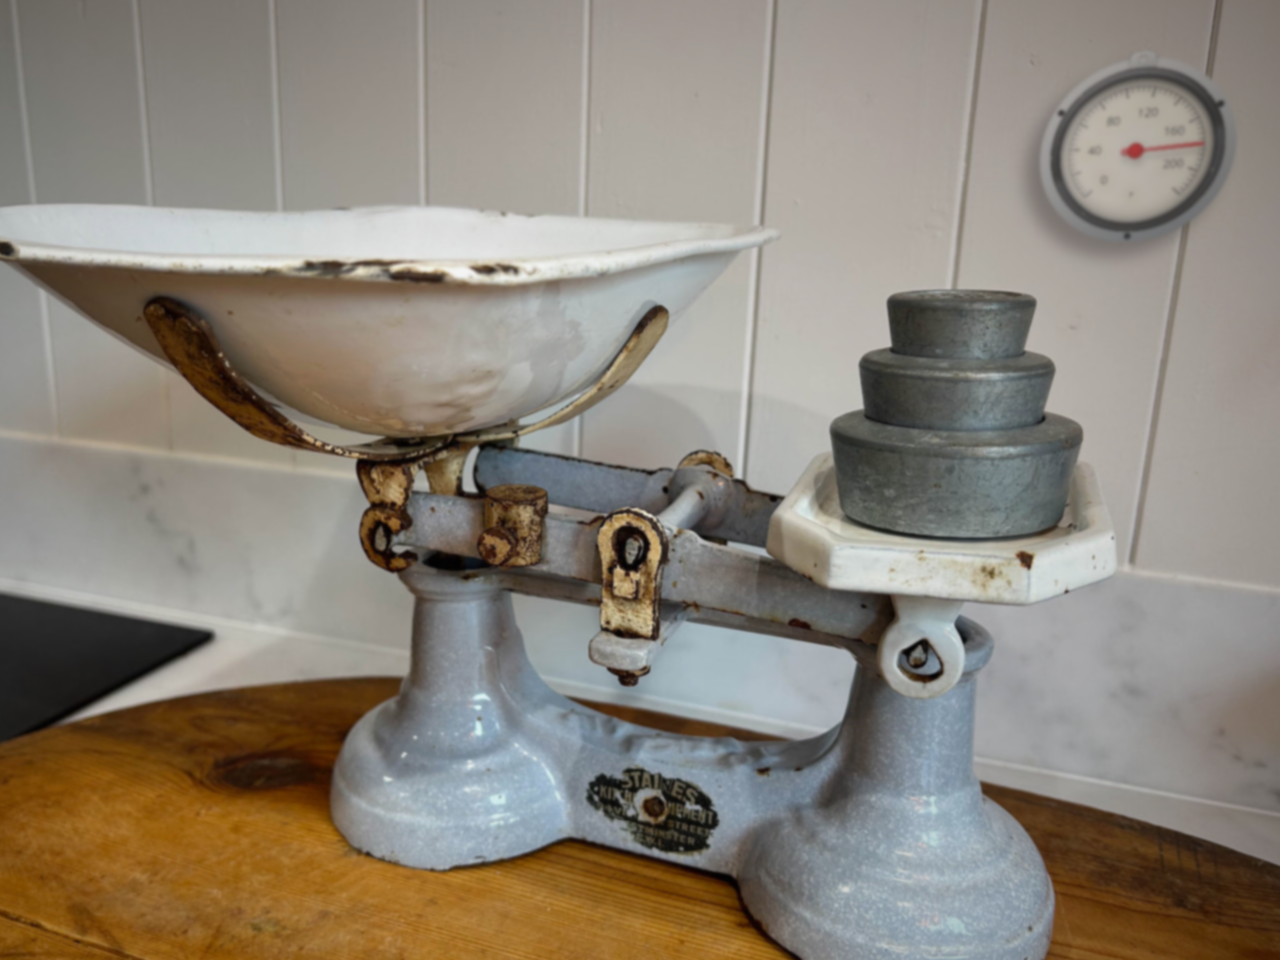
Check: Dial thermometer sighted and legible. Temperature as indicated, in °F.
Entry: 180 °F
